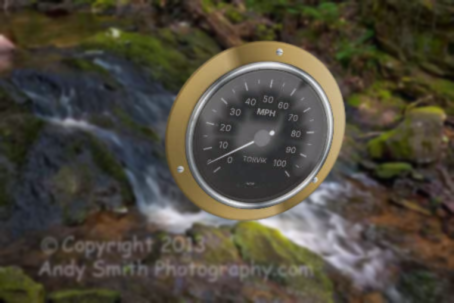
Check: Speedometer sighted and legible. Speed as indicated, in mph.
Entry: 5 mph
